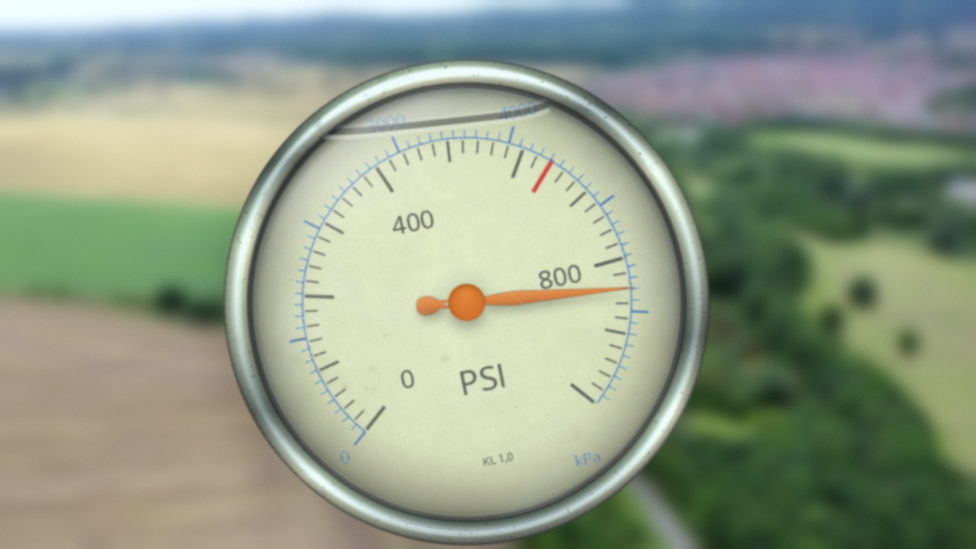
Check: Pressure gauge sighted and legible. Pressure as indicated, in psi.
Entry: 840 psi
